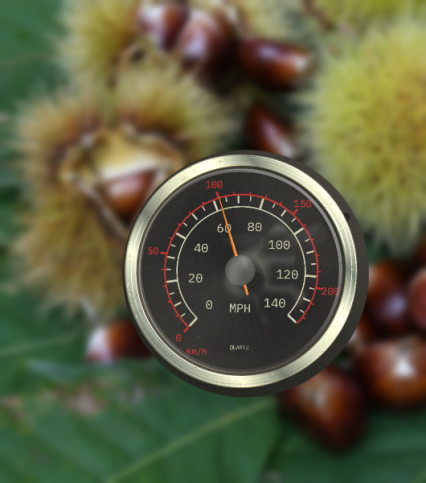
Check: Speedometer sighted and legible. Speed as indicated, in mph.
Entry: 62.5 mph
